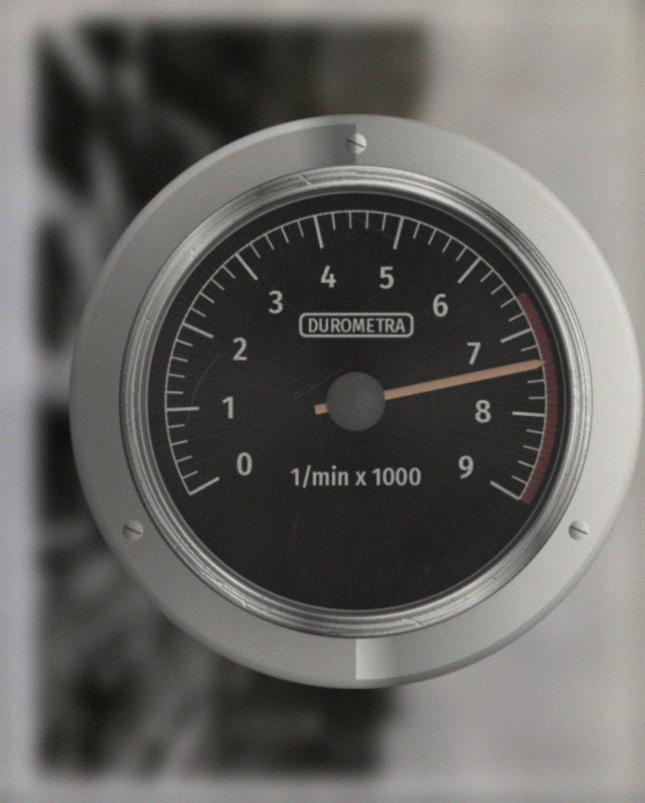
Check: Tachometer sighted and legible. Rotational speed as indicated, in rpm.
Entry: 7400 rpm
